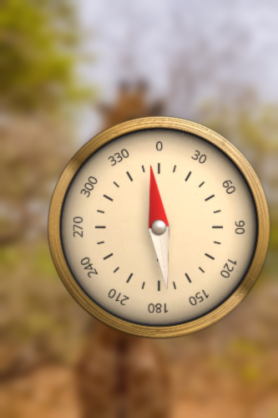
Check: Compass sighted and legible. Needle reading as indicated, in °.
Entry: 352.5 °
